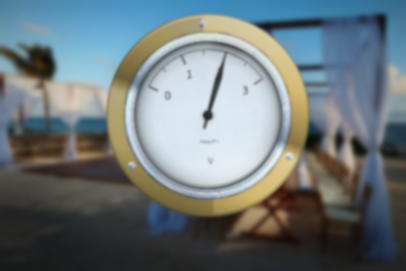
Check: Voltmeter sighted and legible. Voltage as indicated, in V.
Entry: 2 V
